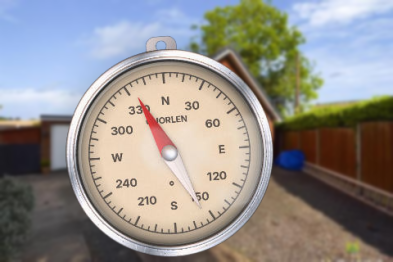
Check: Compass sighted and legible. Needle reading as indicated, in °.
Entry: 335 °
